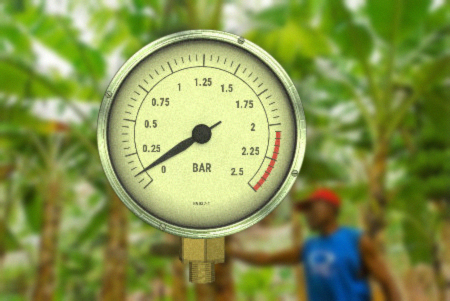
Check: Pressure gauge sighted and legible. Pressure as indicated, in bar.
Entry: 0.1 bar
